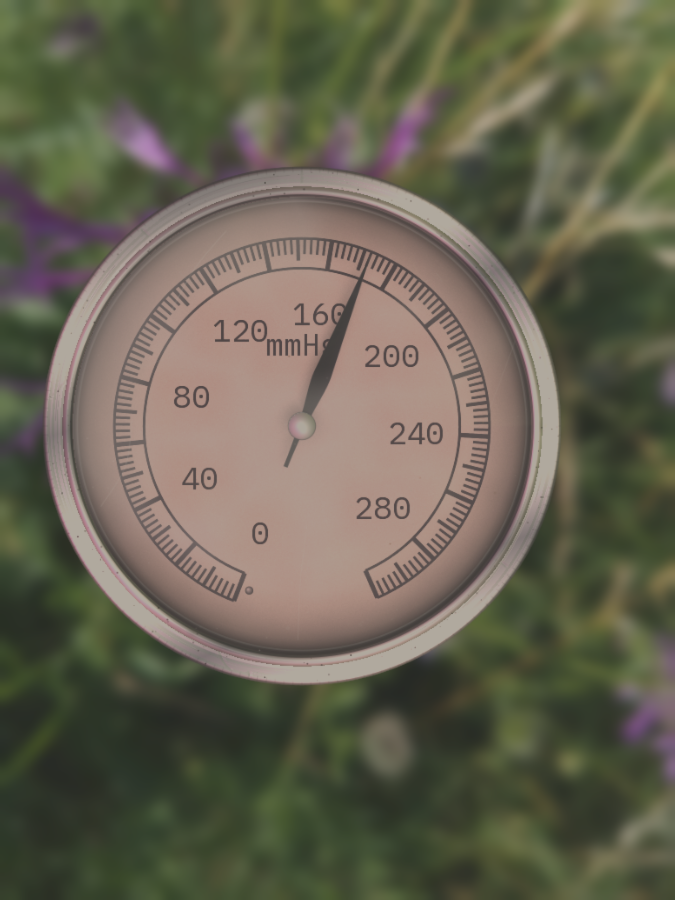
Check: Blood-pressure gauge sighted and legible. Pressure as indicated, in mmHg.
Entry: 172 mmHg
